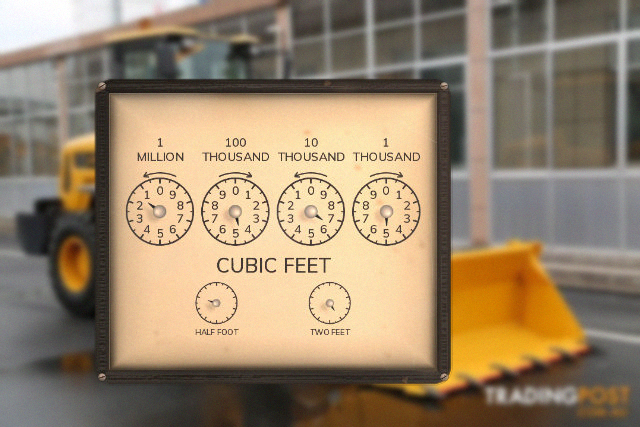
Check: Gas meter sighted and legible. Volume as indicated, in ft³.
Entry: 146500 ft³
